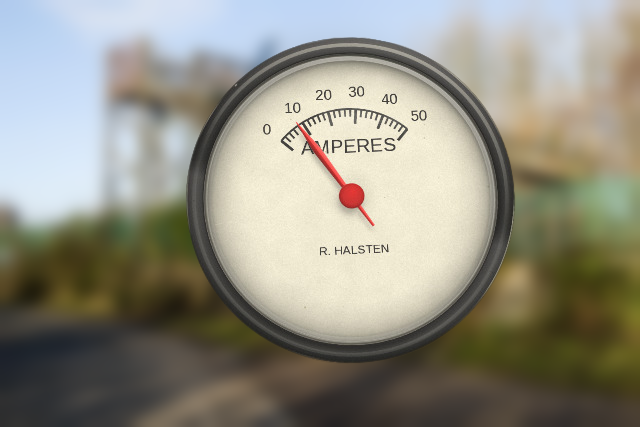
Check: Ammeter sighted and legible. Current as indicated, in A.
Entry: 8 A
